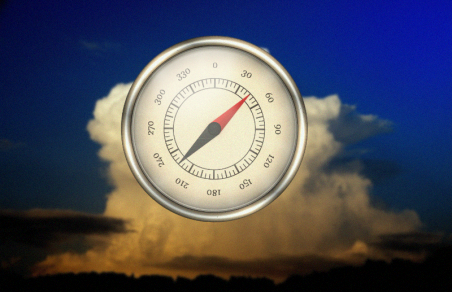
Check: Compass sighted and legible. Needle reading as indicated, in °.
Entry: 45 °
